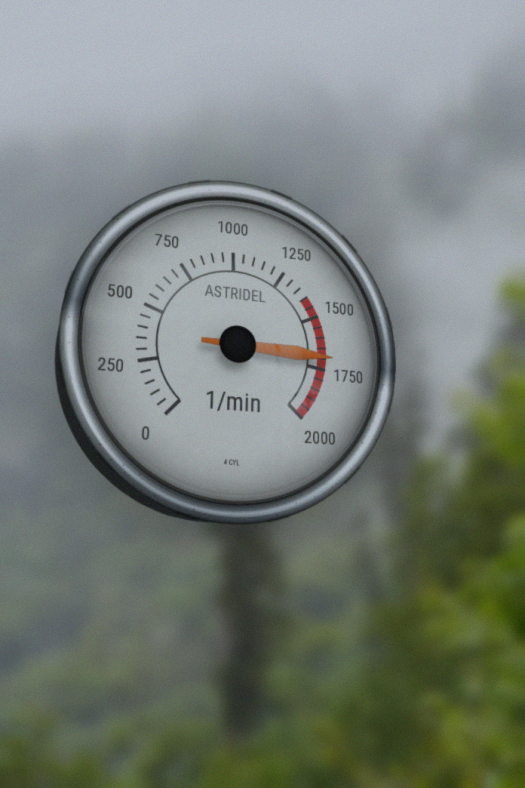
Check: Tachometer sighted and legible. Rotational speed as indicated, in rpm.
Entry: 1700 rpm
